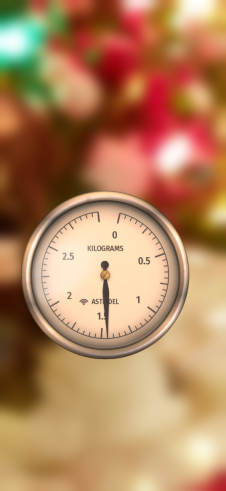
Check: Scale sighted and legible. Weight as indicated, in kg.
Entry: 1.45 kg
